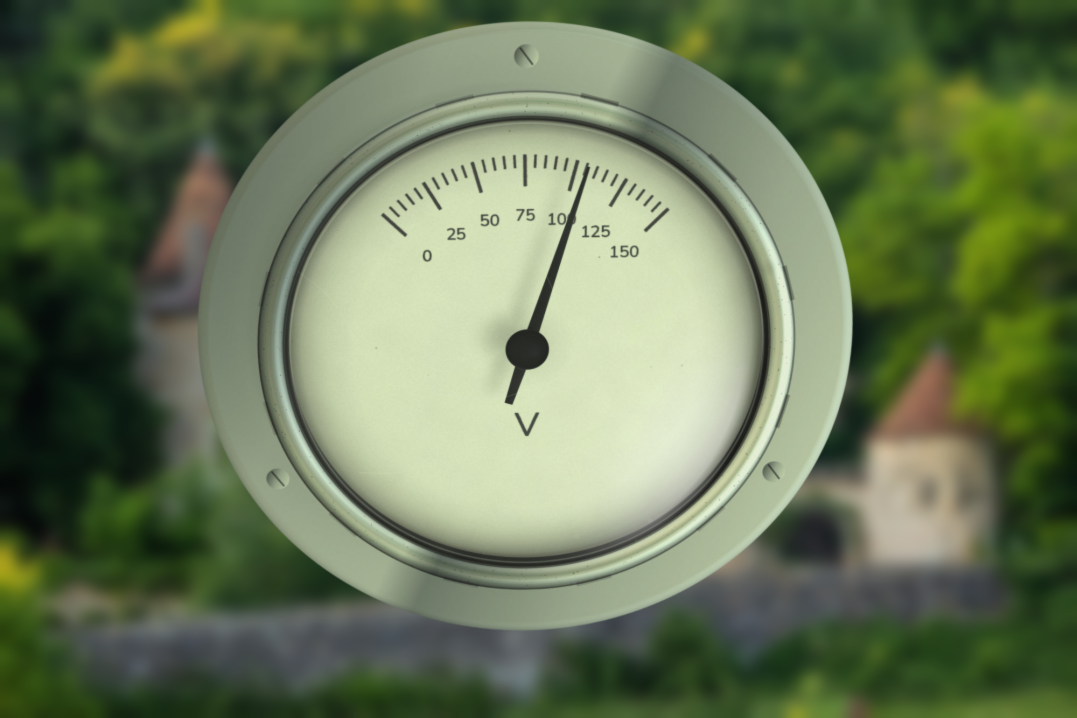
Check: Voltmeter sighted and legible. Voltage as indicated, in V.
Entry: 105 V
